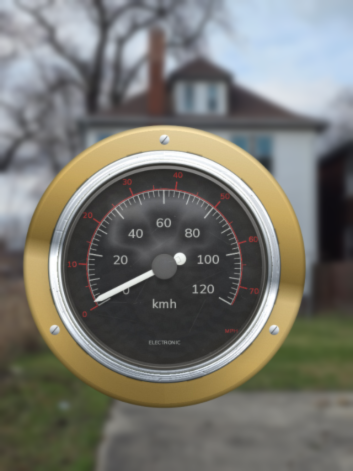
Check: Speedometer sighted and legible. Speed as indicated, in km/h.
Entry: 2 km/h
